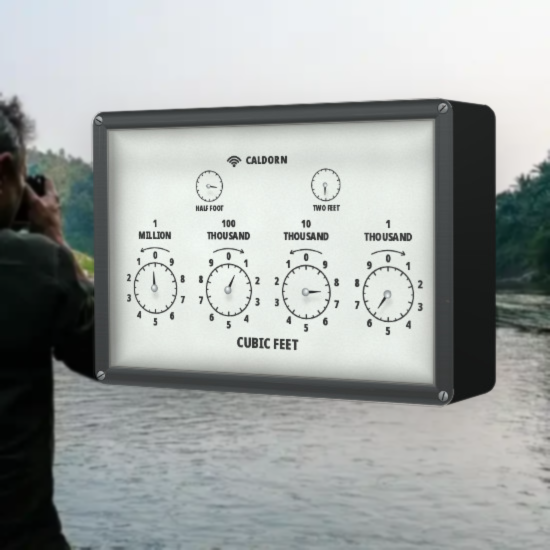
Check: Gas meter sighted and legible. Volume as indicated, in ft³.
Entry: 7600 ft³
